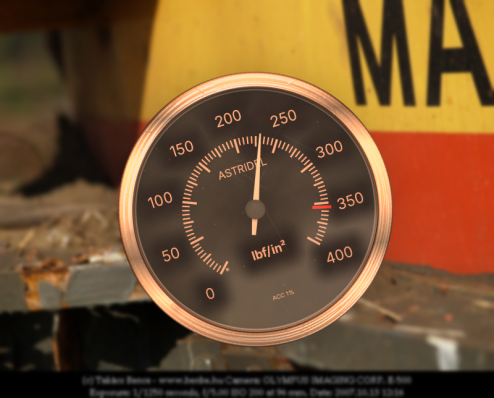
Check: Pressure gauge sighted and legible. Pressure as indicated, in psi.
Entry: 230 psi
